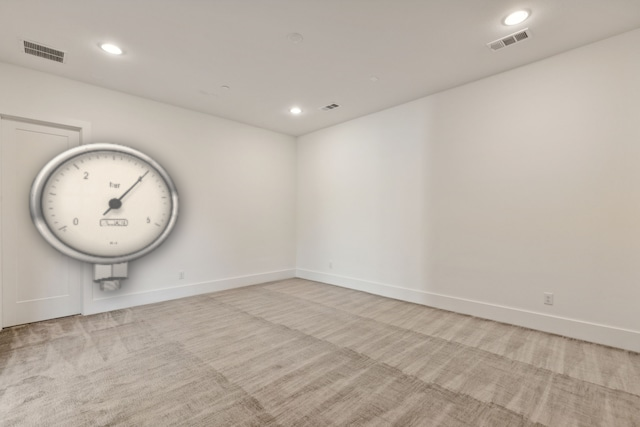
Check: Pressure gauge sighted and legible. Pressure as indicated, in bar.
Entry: 4 bar
